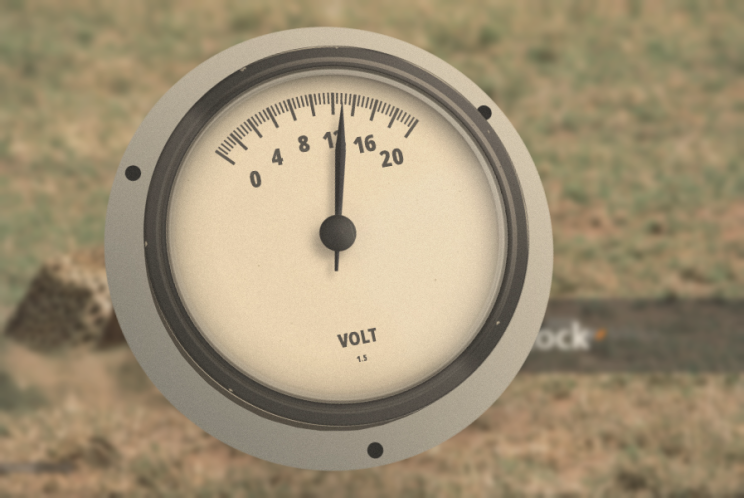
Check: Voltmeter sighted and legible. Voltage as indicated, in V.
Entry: 12.8 V
